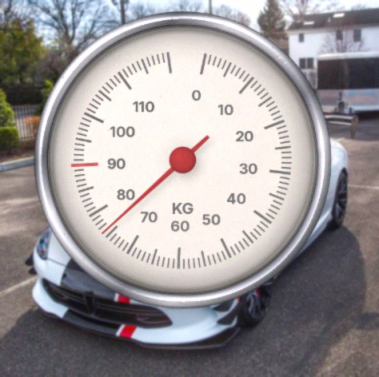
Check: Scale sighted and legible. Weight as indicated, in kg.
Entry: 76 kg
